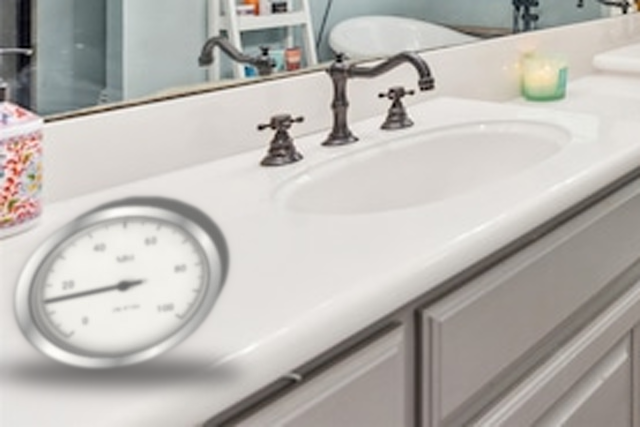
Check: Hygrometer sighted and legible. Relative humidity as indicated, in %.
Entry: 15 %
